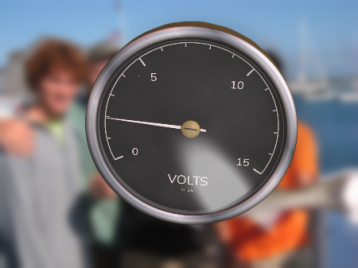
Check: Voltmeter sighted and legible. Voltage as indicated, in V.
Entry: 2 V
